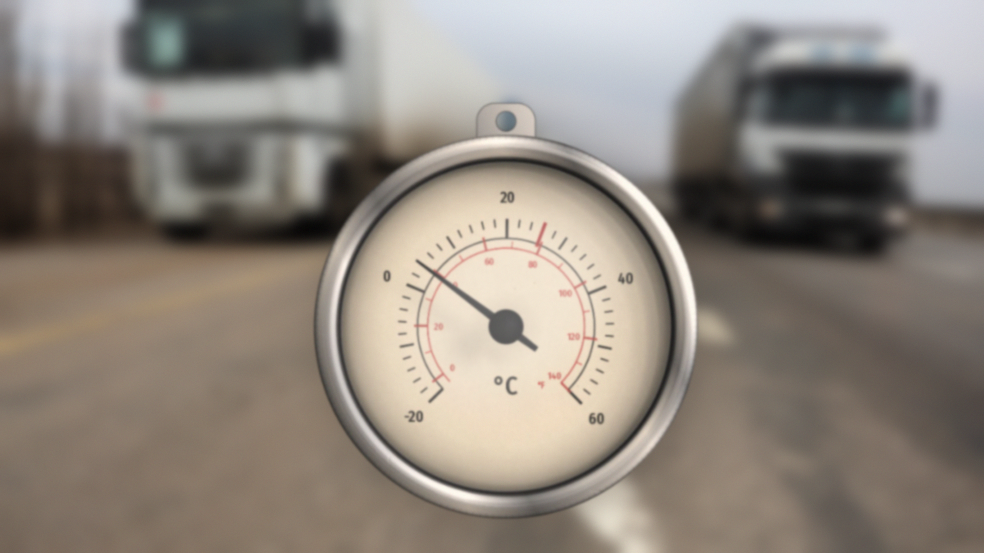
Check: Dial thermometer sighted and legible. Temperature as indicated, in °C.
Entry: 4 °C
